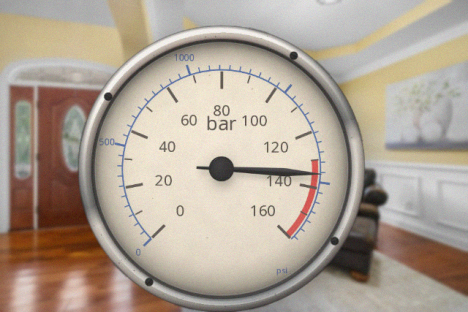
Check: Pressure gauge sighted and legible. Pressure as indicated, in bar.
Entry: 135 bar
